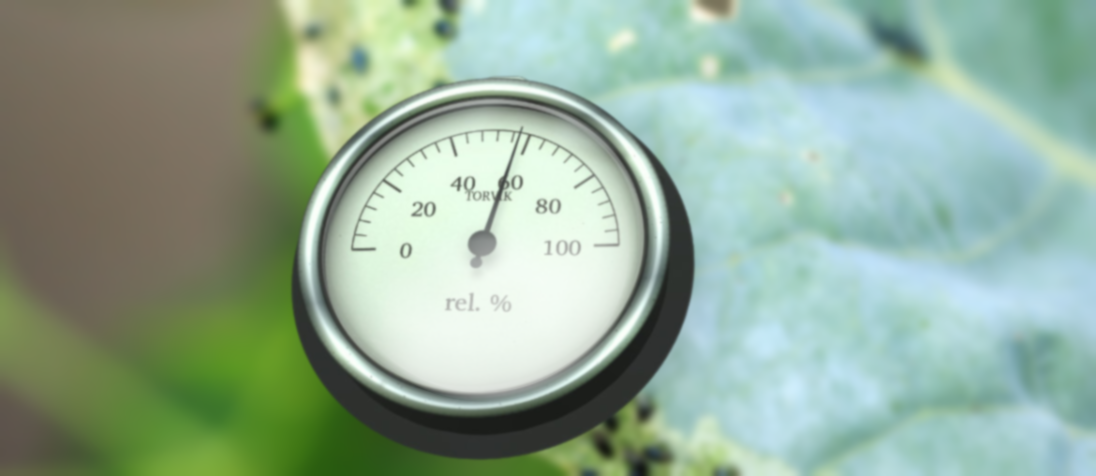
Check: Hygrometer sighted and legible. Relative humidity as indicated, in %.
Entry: 58 %
